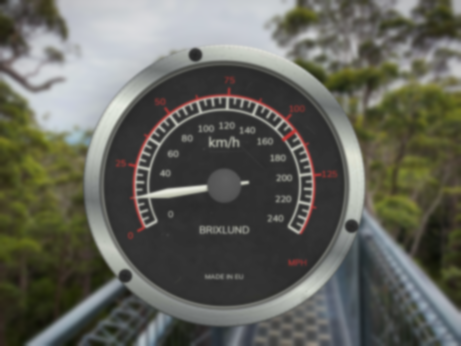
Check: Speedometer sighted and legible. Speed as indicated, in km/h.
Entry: 20 km/h
